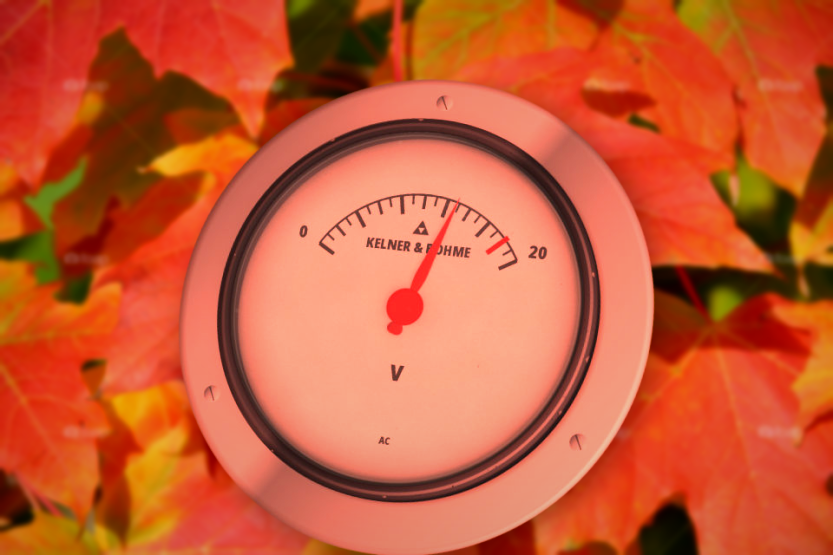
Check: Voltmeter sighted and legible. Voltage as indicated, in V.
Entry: 13 V
